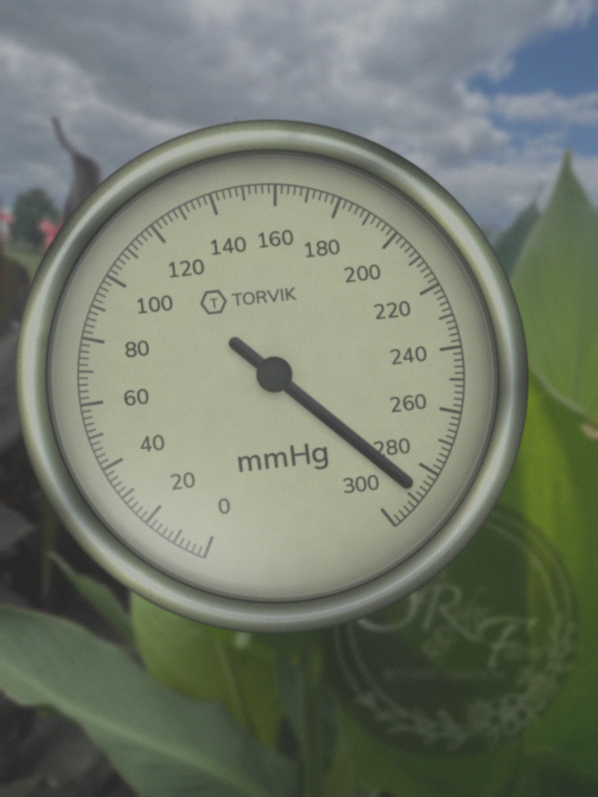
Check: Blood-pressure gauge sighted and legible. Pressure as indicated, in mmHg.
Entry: 288 mmHg
